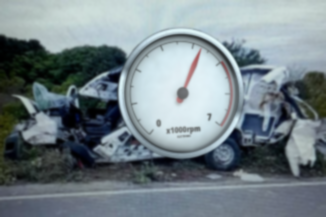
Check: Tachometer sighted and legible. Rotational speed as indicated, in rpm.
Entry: 4250 rpm
